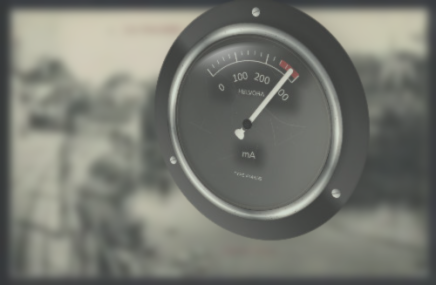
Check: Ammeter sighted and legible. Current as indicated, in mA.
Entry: 280 mA
